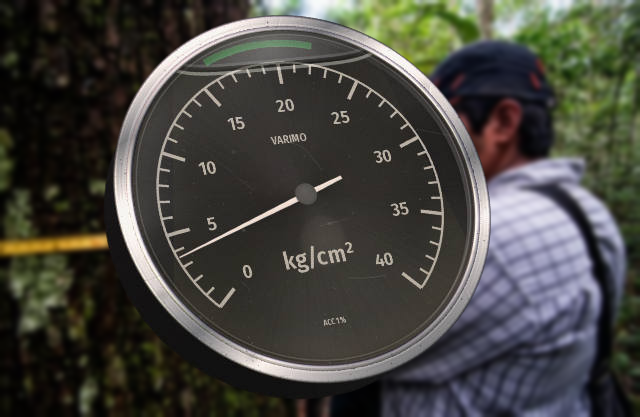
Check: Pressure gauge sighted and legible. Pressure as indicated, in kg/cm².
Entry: 3.5 kg/cm²
